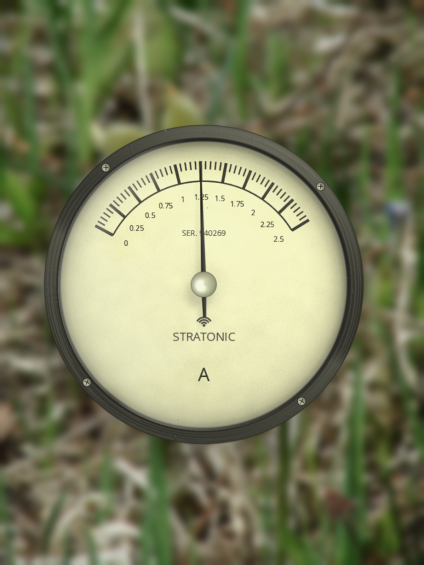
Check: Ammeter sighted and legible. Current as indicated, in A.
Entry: 1.25 A
